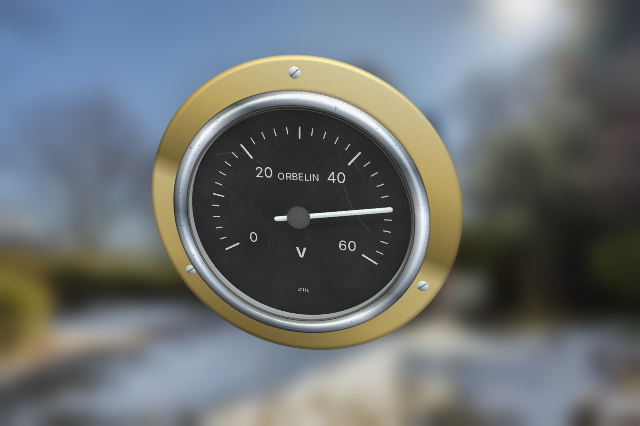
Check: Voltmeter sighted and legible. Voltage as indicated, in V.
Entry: 50 V
